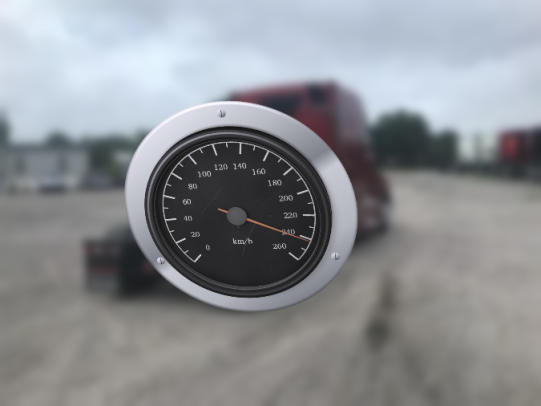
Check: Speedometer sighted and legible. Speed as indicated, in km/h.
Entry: 240 km/h
